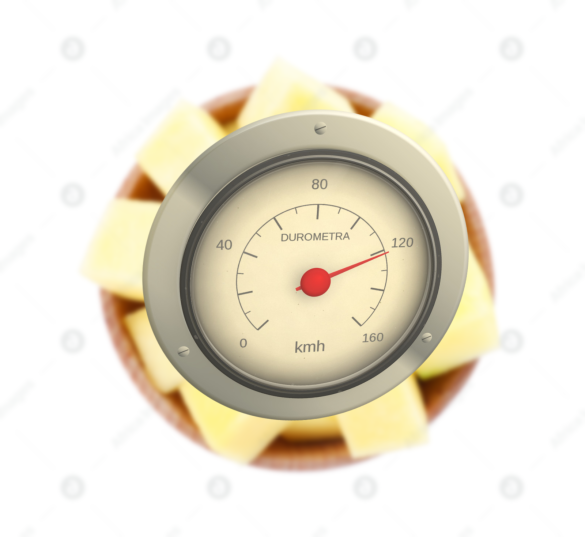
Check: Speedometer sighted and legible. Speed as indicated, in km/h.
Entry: 120 km/h
